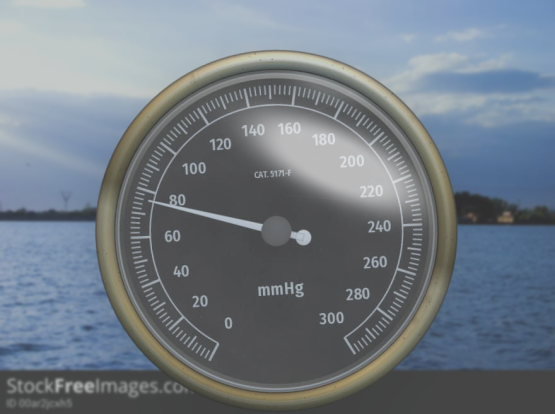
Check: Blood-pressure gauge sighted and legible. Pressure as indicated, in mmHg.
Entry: 76 mmHg
